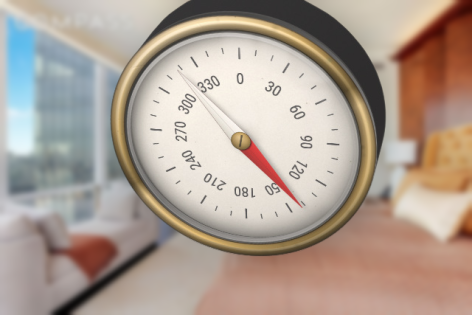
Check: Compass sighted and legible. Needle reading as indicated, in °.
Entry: 140 °
